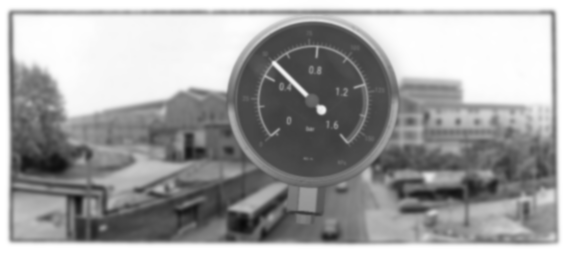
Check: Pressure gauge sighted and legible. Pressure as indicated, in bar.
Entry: 0.5 bar
